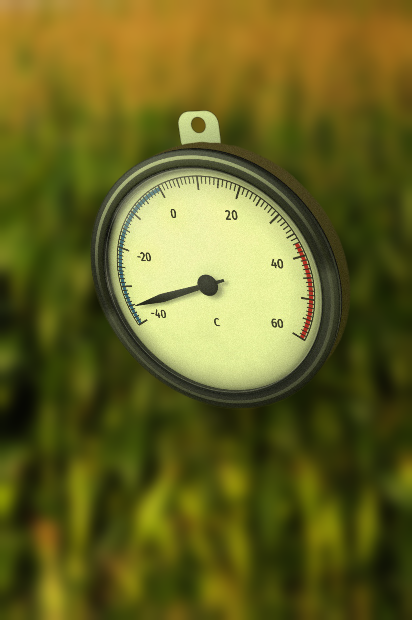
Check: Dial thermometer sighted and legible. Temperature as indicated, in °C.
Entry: -35 °C
